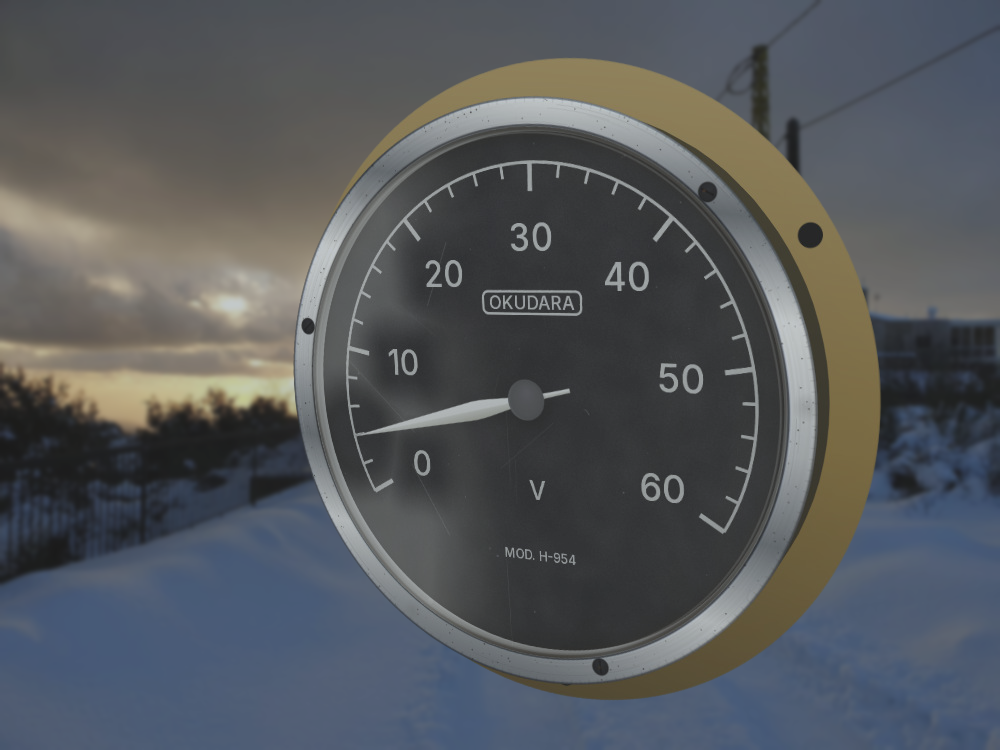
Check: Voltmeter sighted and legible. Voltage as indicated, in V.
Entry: 4 V
